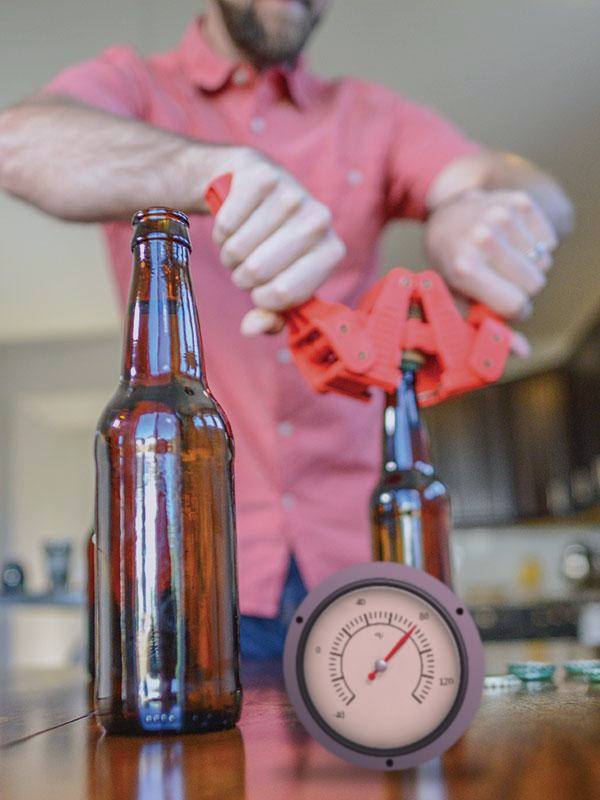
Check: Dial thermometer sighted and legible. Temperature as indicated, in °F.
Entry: 80 °F
